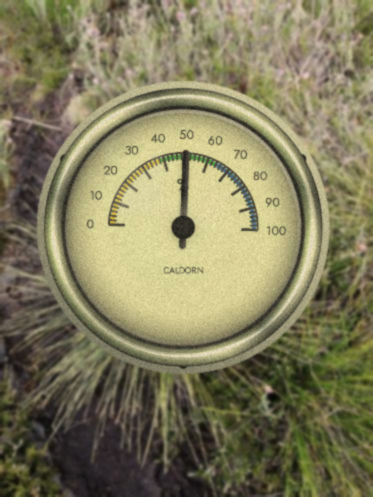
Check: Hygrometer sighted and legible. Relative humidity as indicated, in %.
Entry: 50 %
